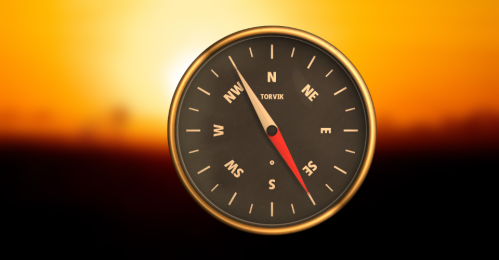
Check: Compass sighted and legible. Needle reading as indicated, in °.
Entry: 150 °
